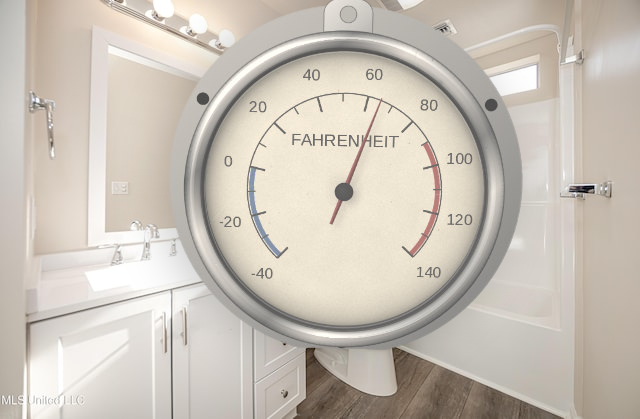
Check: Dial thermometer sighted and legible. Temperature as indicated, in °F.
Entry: 65 °F
